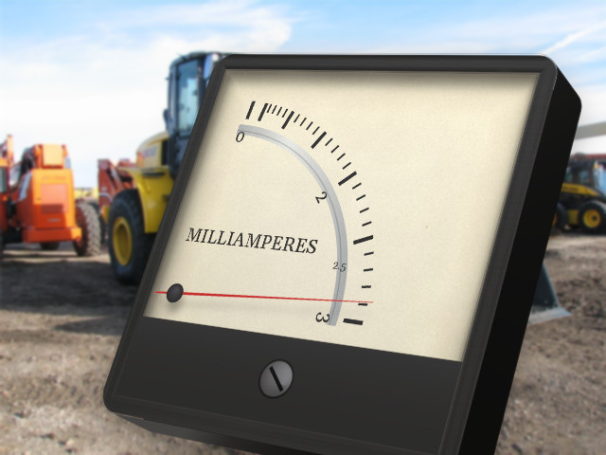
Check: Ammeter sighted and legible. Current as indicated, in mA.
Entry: 2.9 mA
